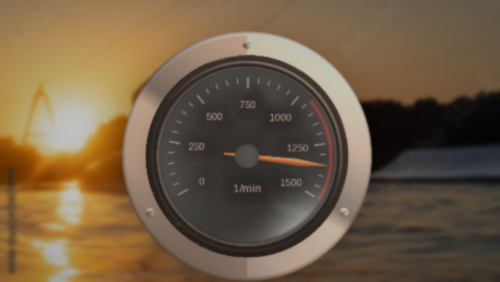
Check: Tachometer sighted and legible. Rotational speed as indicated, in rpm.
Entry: 1350 rpm
